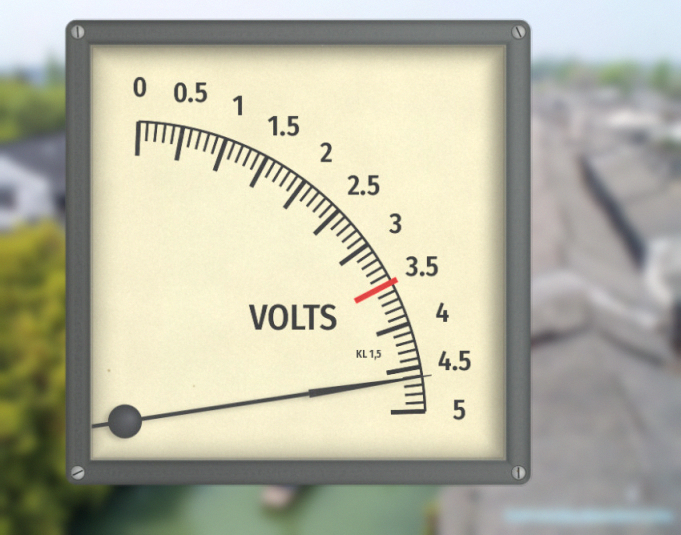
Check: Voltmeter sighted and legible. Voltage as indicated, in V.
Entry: 4.6 V
